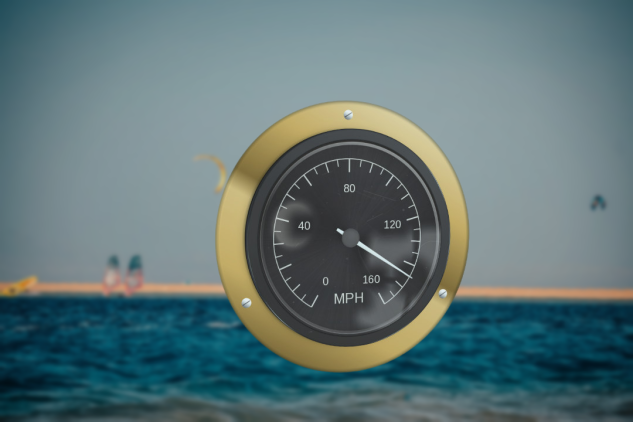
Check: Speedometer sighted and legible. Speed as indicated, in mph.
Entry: 145 mph
